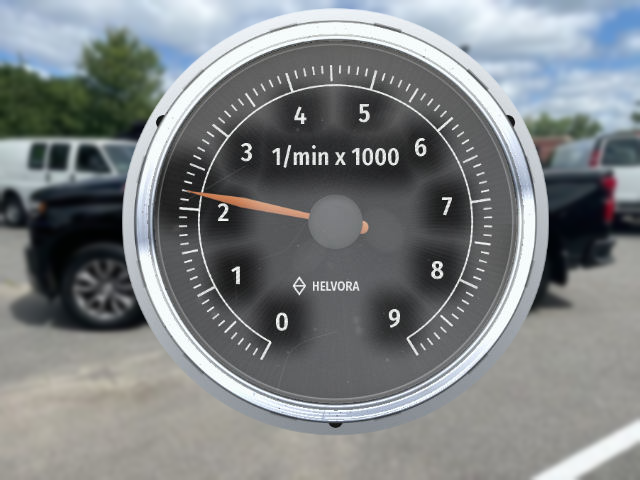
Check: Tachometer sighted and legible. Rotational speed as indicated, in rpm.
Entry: 2200 rpm
